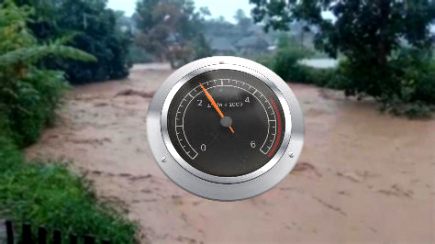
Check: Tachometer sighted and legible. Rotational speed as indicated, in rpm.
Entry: 2400 rpm
